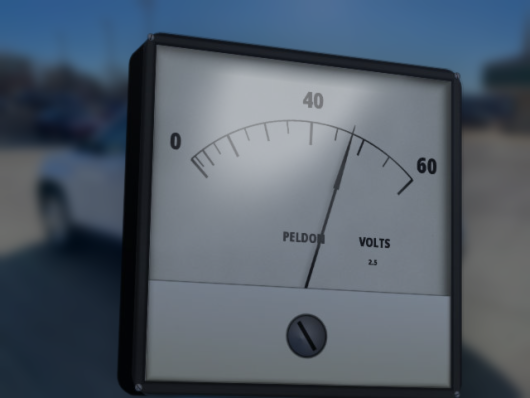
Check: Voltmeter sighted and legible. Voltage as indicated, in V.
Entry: 47.5 V
